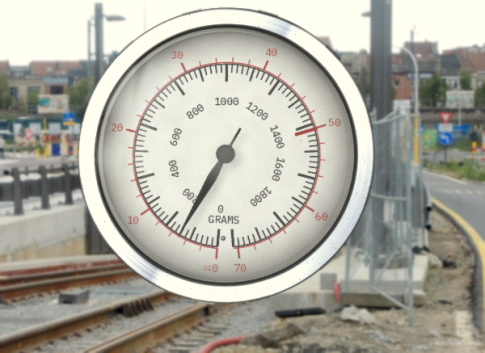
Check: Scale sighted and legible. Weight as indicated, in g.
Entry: 140 g
